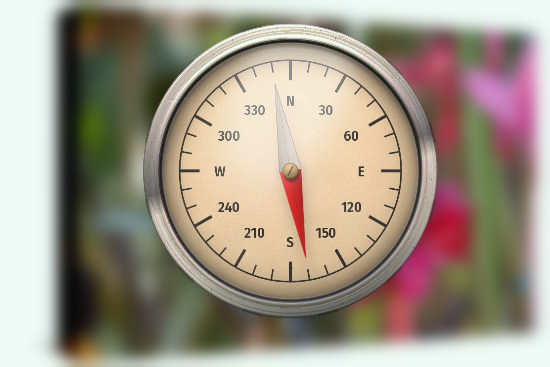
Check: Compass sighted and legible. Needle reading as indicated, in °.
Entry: 170 °
